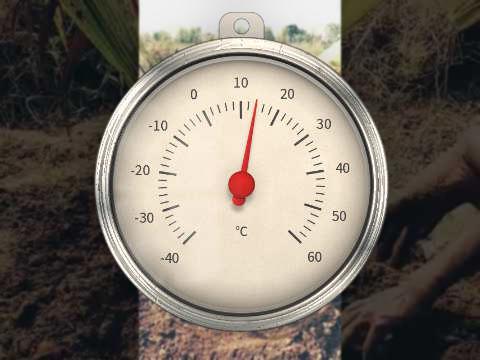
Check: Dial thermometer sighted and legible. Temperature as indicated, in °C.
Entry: 14 °C
